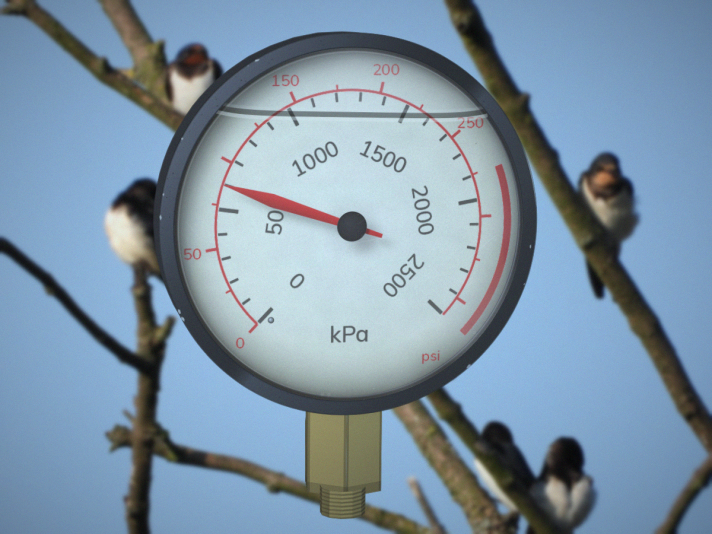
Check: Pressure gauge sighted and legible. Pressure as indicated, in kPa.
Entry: 600 kPa
